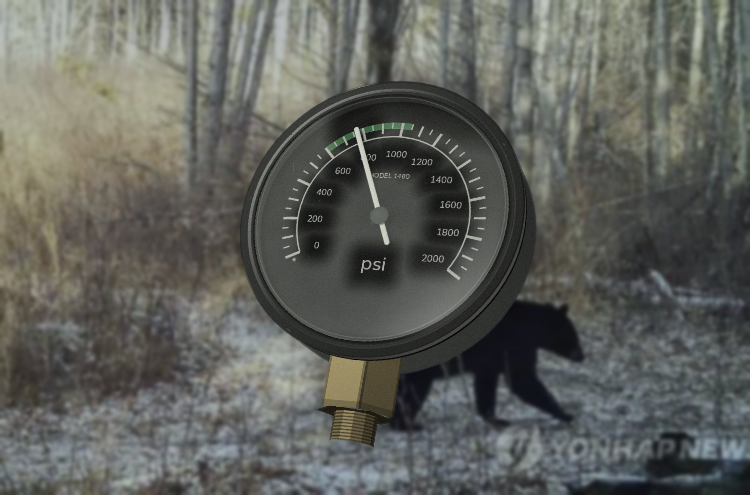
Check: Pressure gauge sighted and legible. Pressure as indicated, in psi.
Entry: 775 psi
